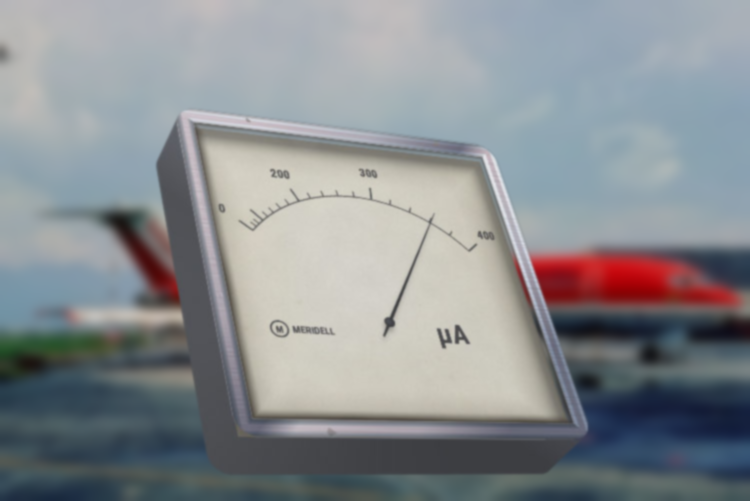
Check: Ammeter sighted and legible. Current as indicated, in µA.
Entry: 360 µA
